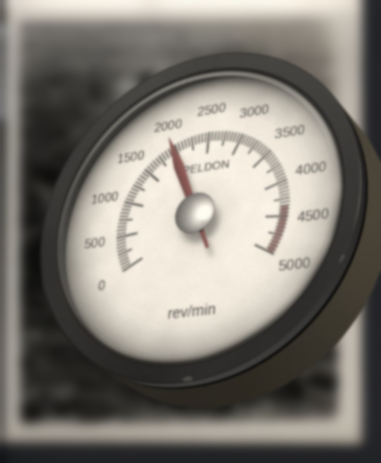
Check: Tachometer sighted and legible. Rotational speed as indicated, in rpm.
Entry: 2000 rpm
